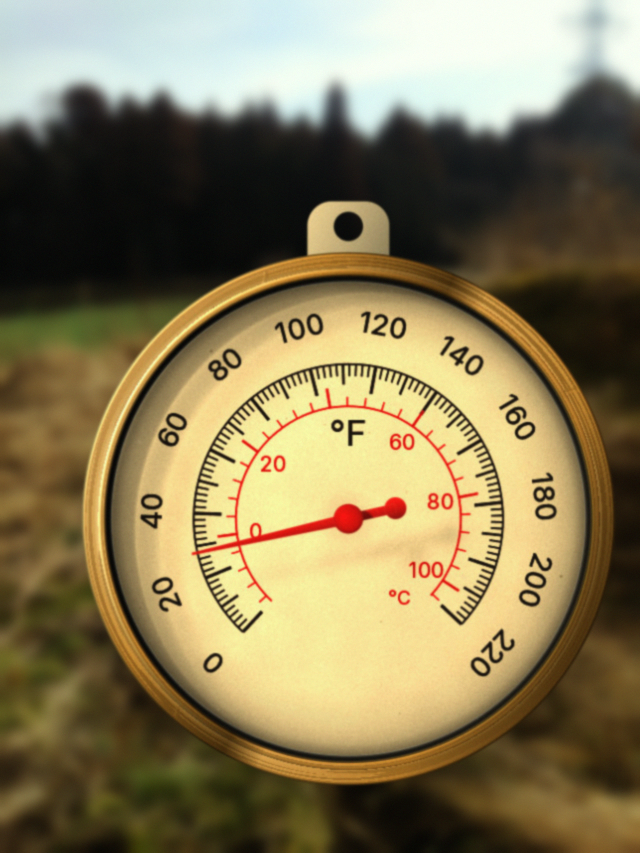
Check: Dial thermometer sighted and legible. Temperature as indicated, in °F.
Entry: 28 °F
